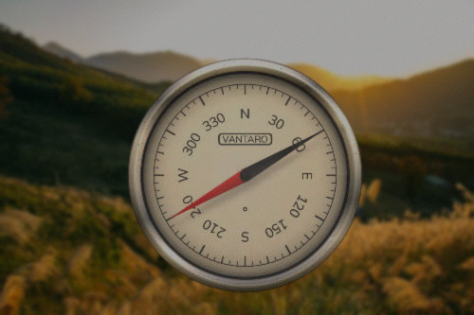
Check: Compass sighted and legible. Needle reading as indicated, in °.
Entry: 240 °
